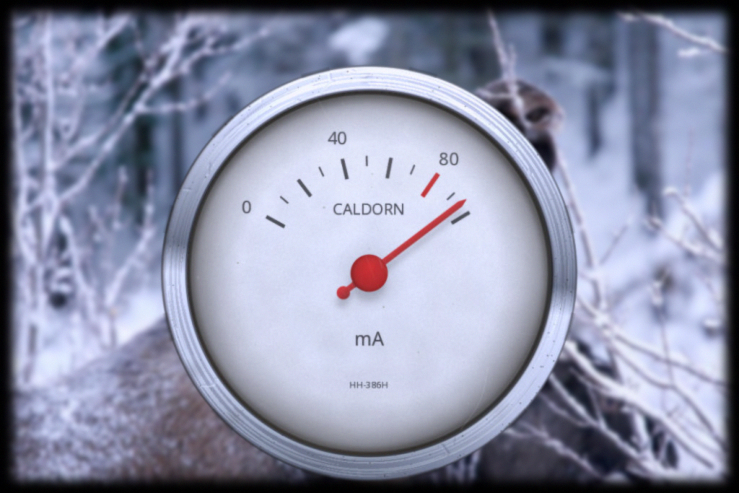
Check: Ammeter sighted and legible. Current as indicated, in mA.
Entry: 95 mA
